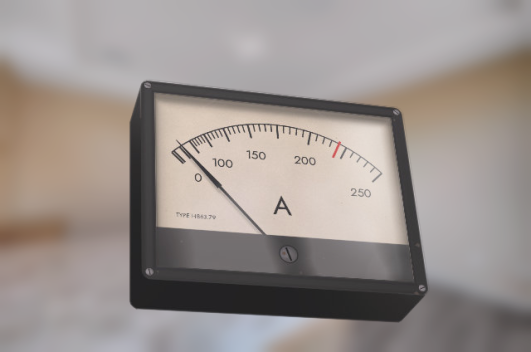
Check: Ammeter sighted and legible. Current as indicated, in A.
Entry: 50 A
